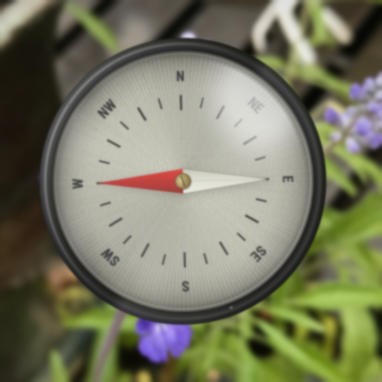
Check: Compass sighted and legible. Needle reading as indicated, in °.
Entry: 270 °
